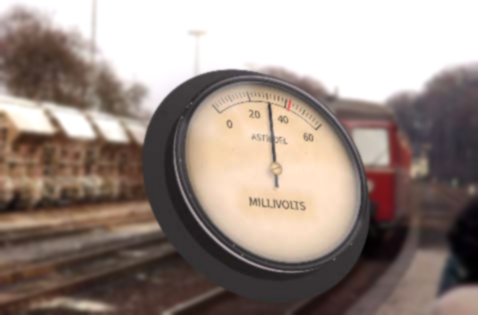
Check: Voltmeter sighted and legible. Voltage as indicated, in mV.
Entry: 30 mV
